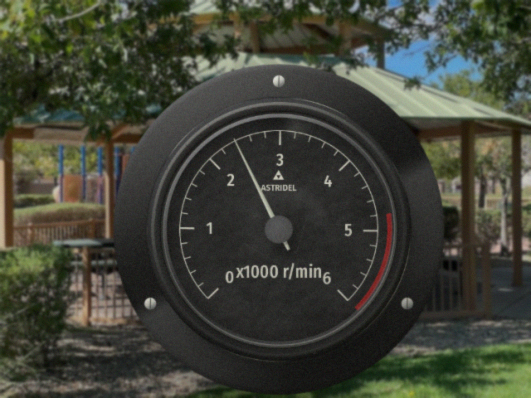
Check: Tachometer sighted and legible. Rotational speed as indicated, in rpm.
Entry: 2400 rpm
